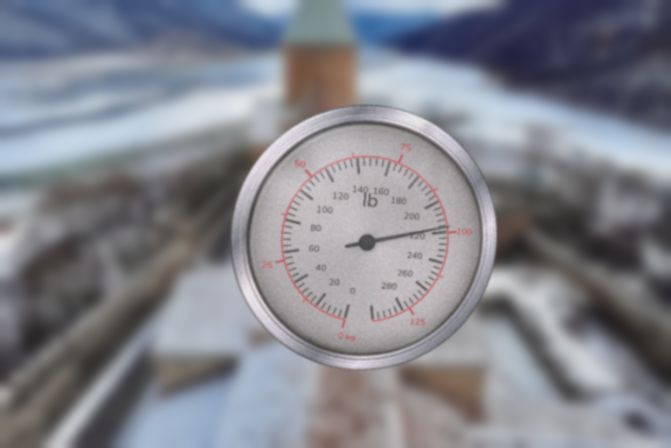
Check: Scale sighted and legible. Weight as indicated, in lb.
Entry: 216 lb
